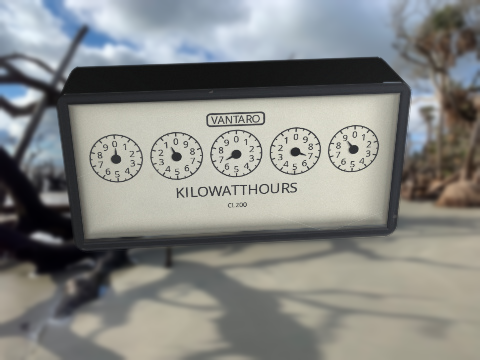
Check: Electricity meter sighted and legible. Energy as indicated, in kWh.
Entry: 669 kWh
